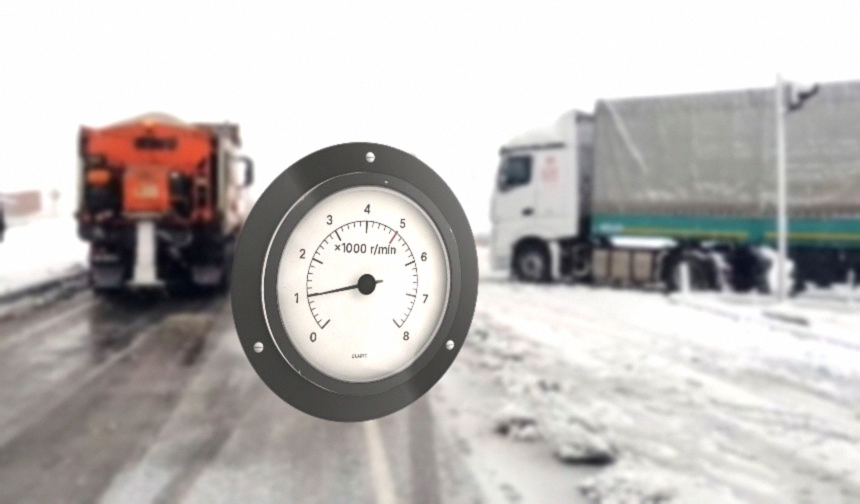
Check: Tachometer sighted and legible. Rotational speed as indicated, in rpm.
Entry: 1000 rpm
